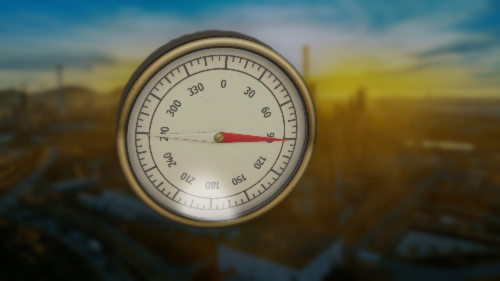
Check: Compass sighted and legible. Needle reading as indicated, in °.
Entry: 90 °
